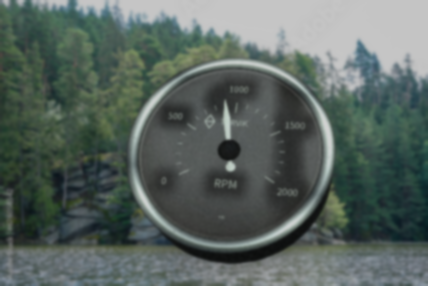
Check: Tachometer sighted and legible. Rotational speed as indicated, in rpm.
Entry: 900 rpm
